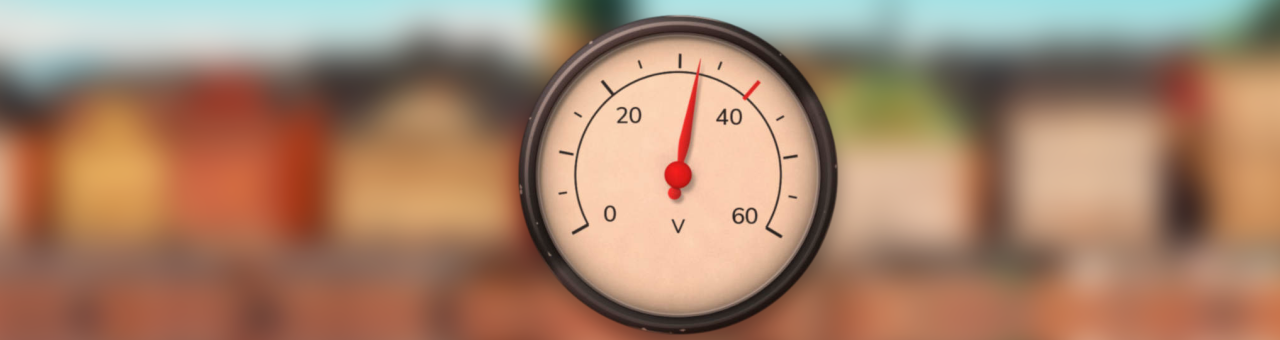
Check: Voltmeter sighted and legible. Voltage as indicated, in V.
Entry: 32.5 V
